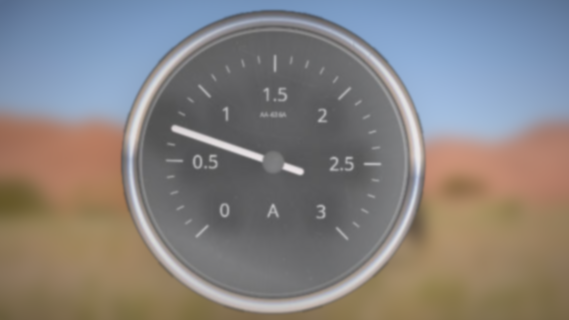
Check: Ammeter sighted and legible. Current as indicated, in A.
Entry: 0.7 A
